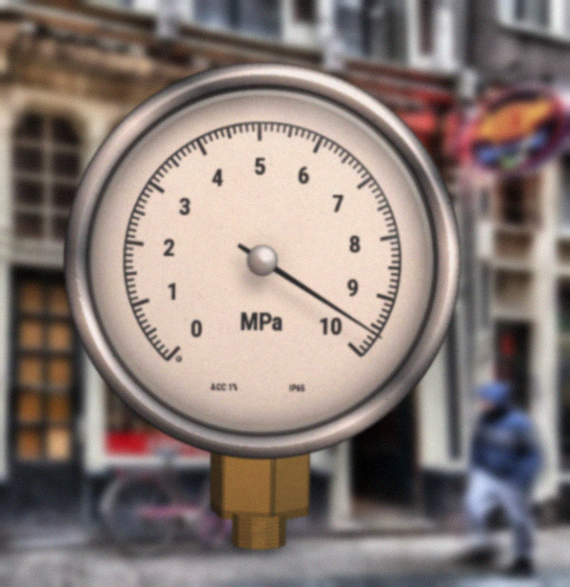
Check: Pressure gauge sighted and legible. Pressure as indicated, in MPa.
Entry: 9.6 MPa
